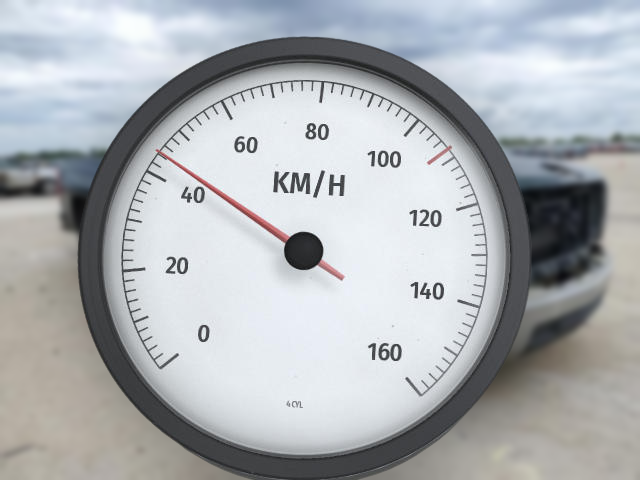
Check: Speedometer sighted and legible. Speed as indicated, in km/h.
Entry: 44 km/h
